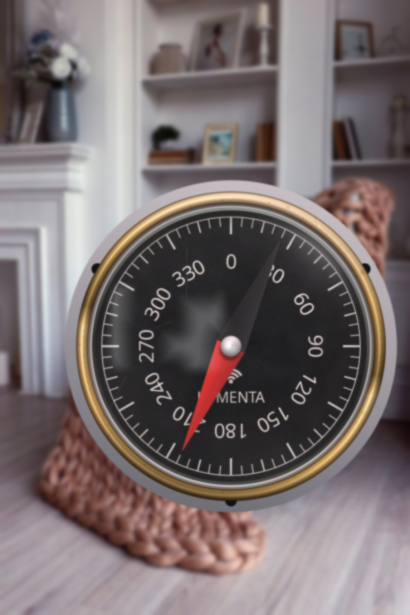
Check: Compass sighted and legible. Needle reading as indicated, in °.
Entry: 205 °
